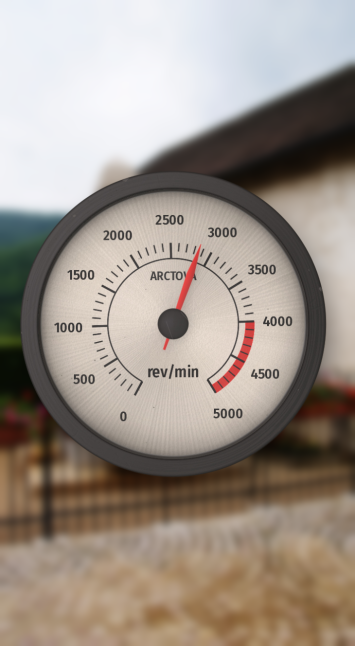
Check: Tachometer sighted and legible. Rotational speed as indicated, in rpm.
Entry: 2850 rpm
